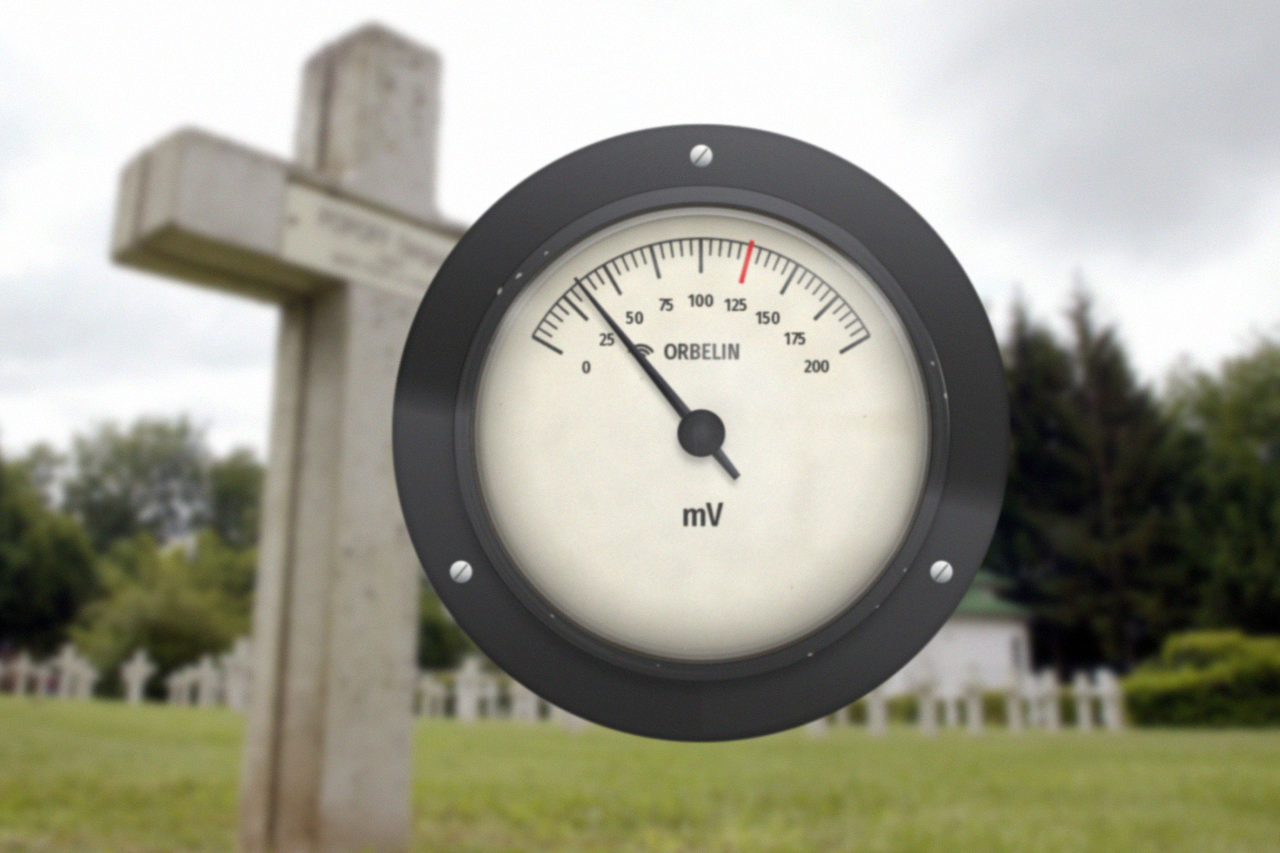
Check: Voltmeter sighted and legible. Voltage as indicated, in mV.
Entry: 35 mV
